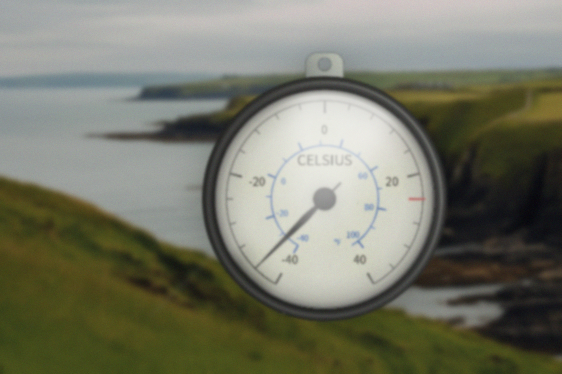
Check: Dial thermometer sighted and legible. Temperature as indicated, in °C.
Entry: -36 °C
